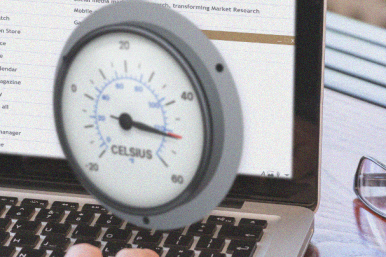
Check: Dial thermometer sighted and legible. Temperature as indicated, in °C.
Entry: 50 °C
